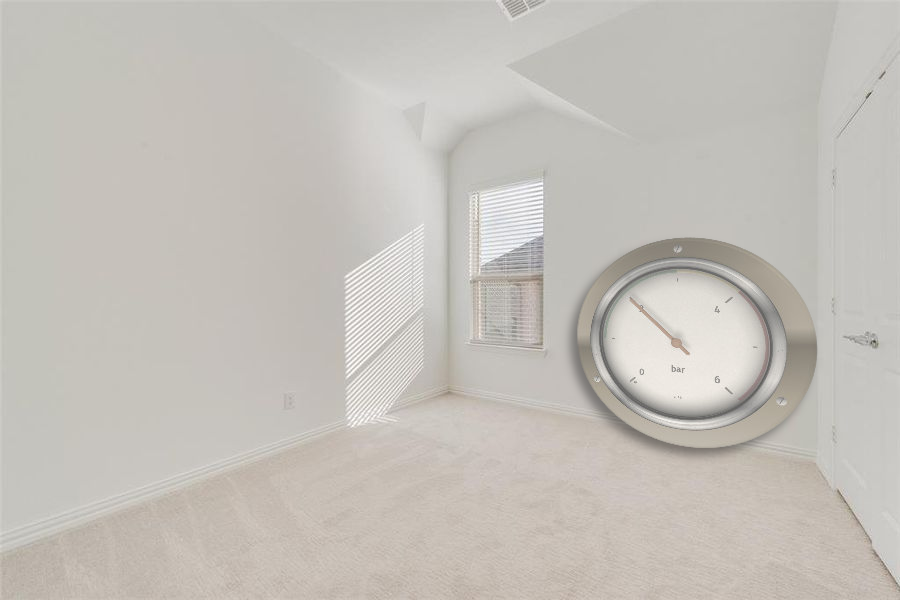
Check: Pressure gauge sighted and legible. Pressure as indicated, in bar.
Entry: 2 bar
